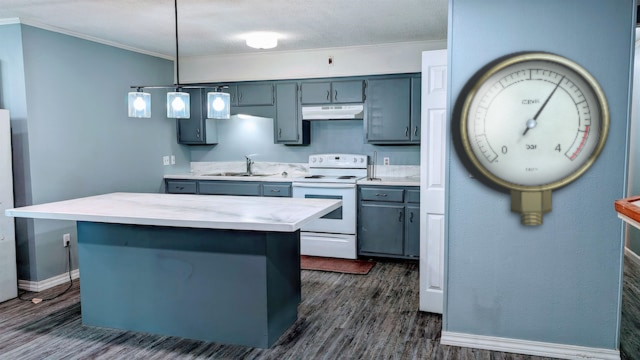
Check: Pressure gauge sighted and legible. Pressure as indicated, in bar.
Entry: 2.5 bar
